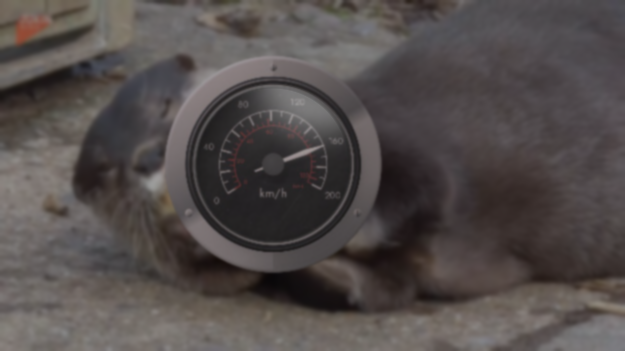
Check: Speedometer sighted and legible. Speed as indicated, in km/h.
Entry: 160 km/h
